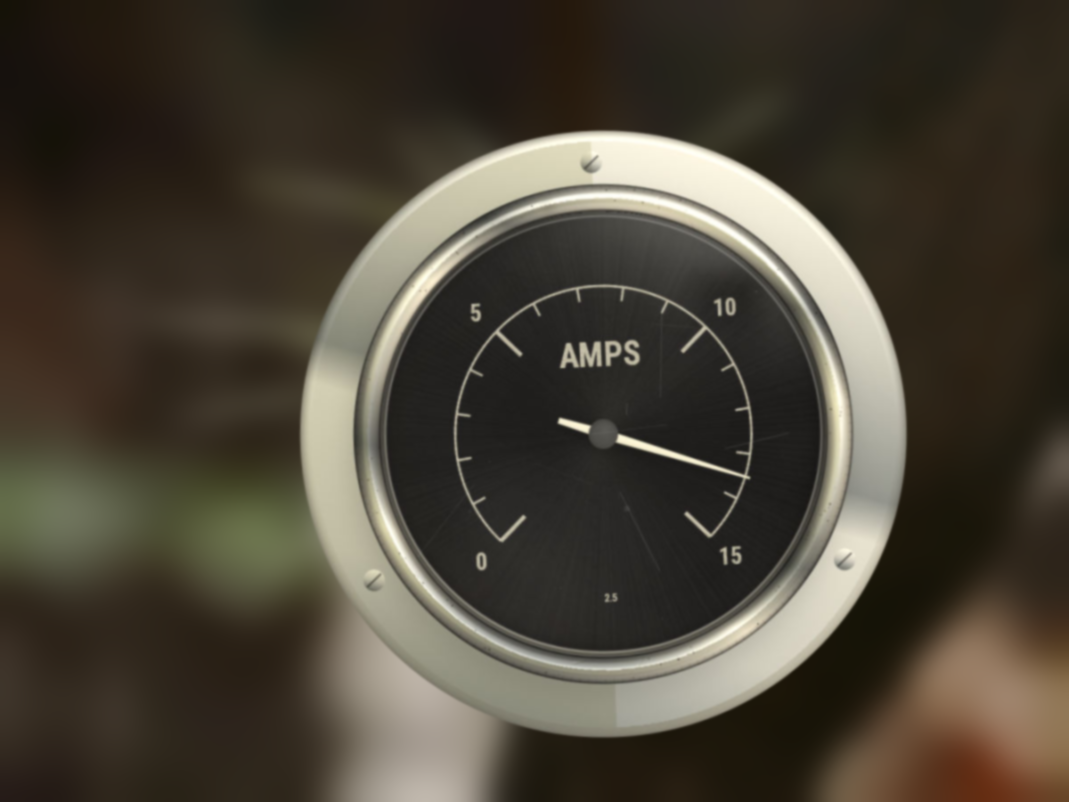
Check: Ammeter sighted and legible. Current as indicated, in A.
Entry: 13.5 A
